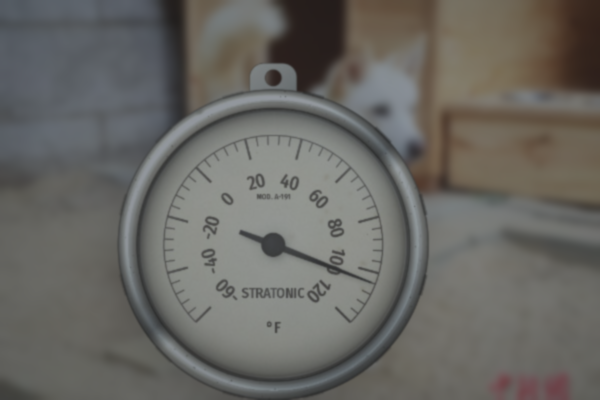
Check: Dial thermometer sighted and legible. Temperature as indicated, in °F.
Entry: 104 °F
